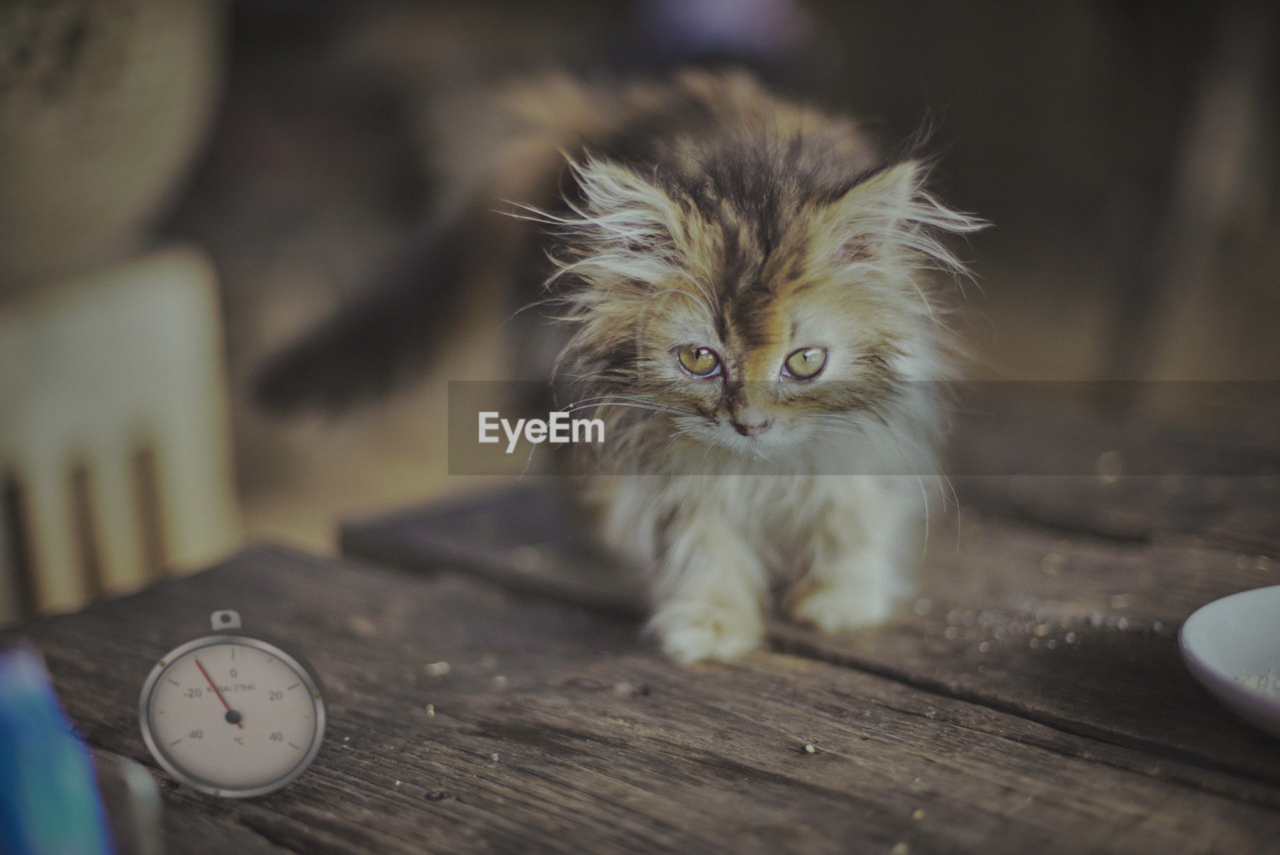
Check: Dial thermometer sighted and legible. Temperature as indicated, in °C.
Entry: -10 °C
